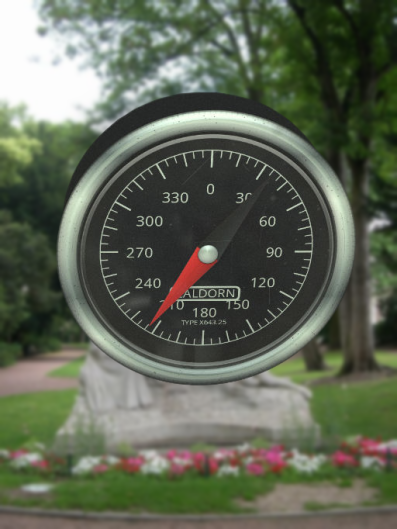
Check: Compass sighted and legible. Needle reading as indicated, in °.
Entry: 215 °
